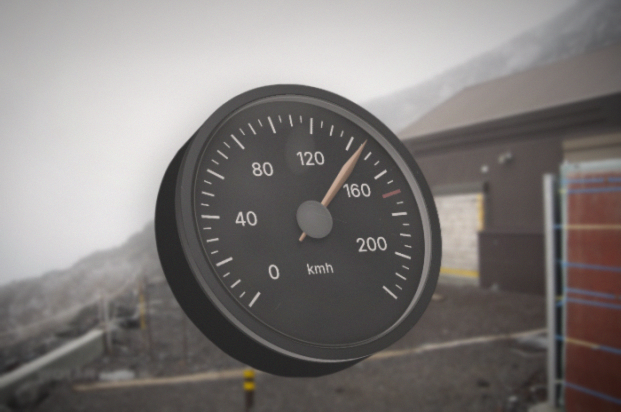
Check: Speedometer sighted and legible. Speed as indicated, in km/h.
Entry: 145 km/h
